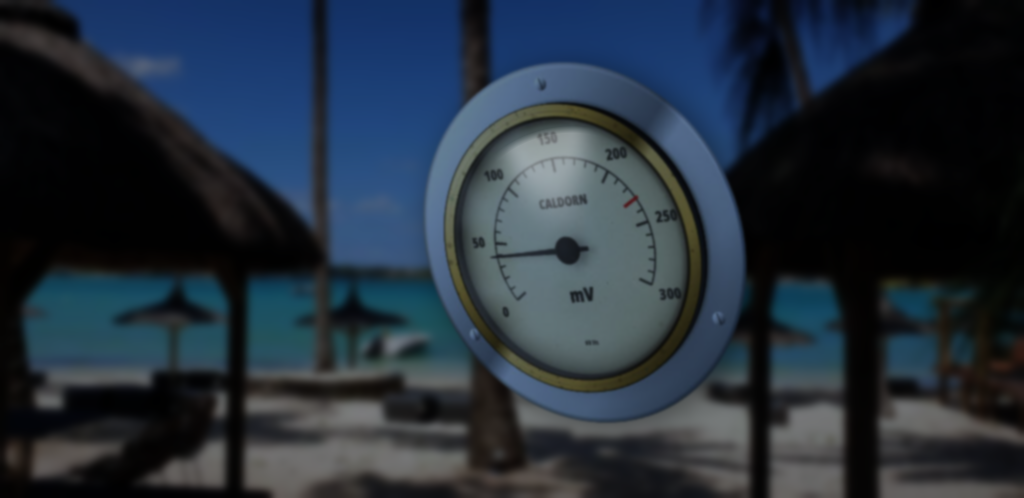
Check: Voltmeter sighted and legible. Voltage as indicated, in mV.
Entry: 40 mV
